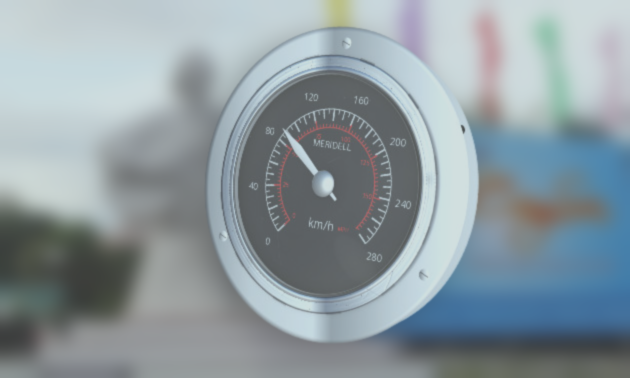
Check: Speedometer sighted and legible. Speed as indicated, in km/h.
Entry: 90 km/h
